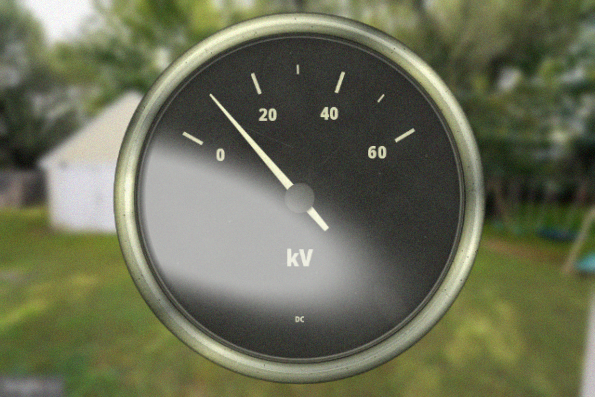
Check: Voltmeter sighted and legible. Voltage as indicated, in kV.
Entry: 10 kV
